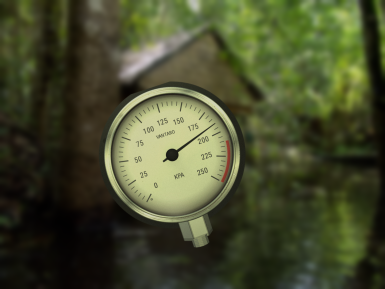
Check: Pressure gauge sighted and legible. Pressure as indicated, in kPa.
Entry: 190 kPa
